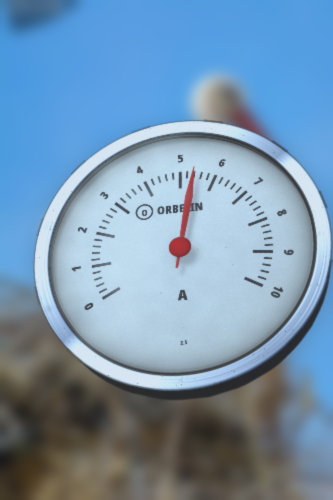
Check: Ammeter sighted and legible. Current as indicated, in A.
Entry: 5.4 A
